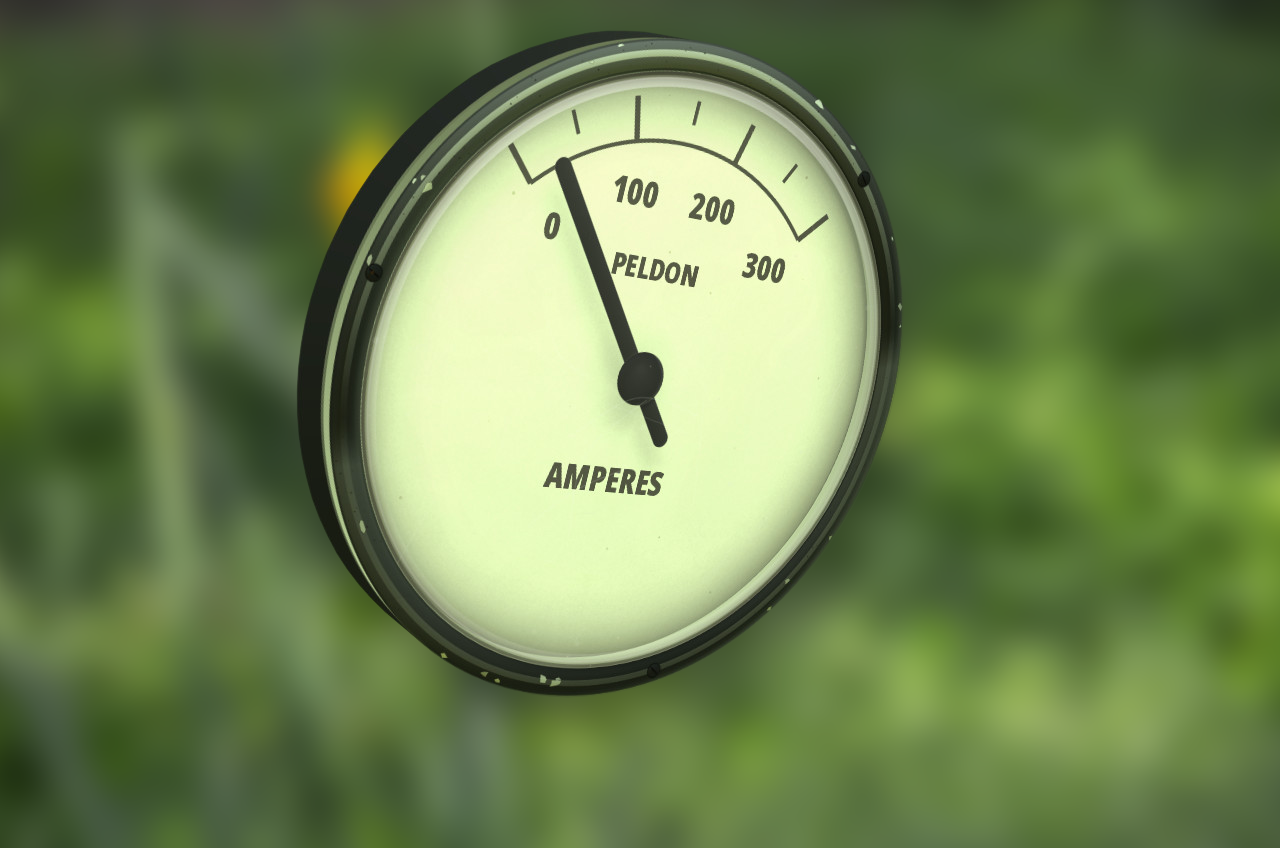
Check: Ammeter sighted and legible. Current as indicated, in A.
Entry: 25 A
